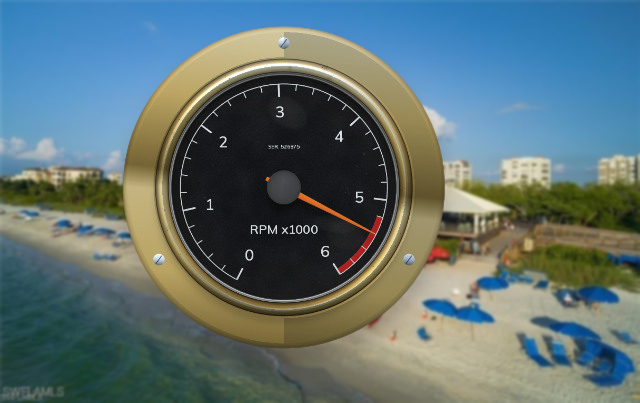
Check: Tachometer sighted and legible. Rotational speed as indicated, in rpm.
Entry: 5400 rpm
